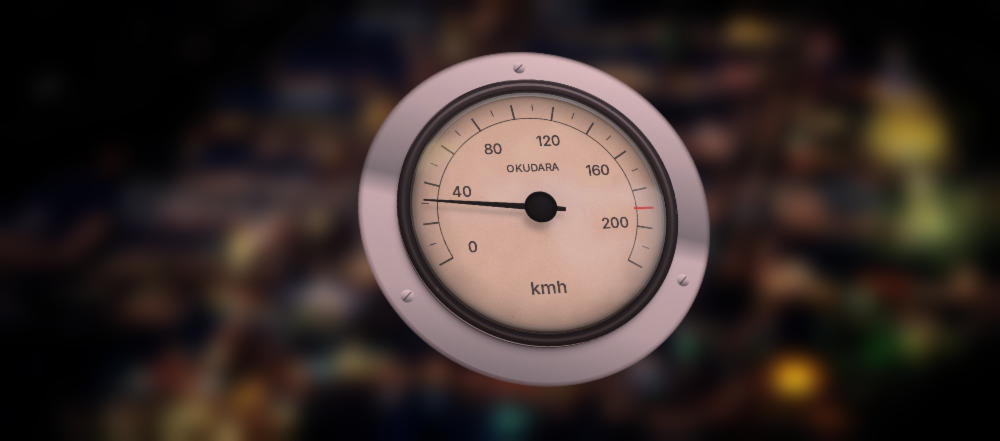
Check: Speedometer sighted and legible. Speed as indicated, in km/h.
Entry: 30 km/h
